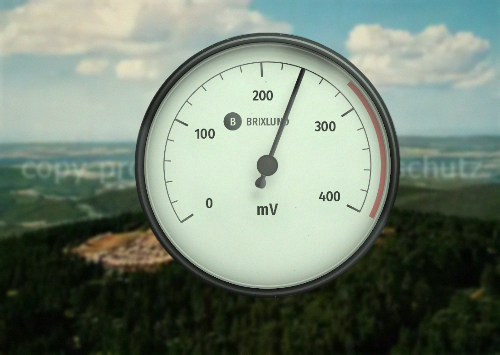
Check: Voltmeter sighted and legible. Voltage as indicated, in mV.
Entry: 240 mV
